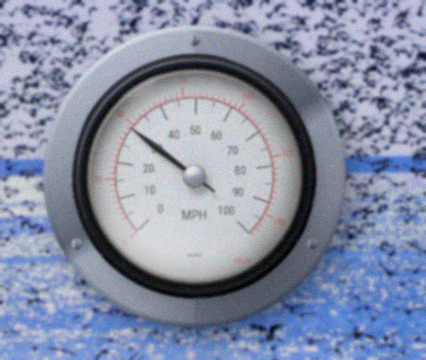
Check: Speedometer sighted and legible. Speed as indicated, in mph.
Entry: 30 mph
